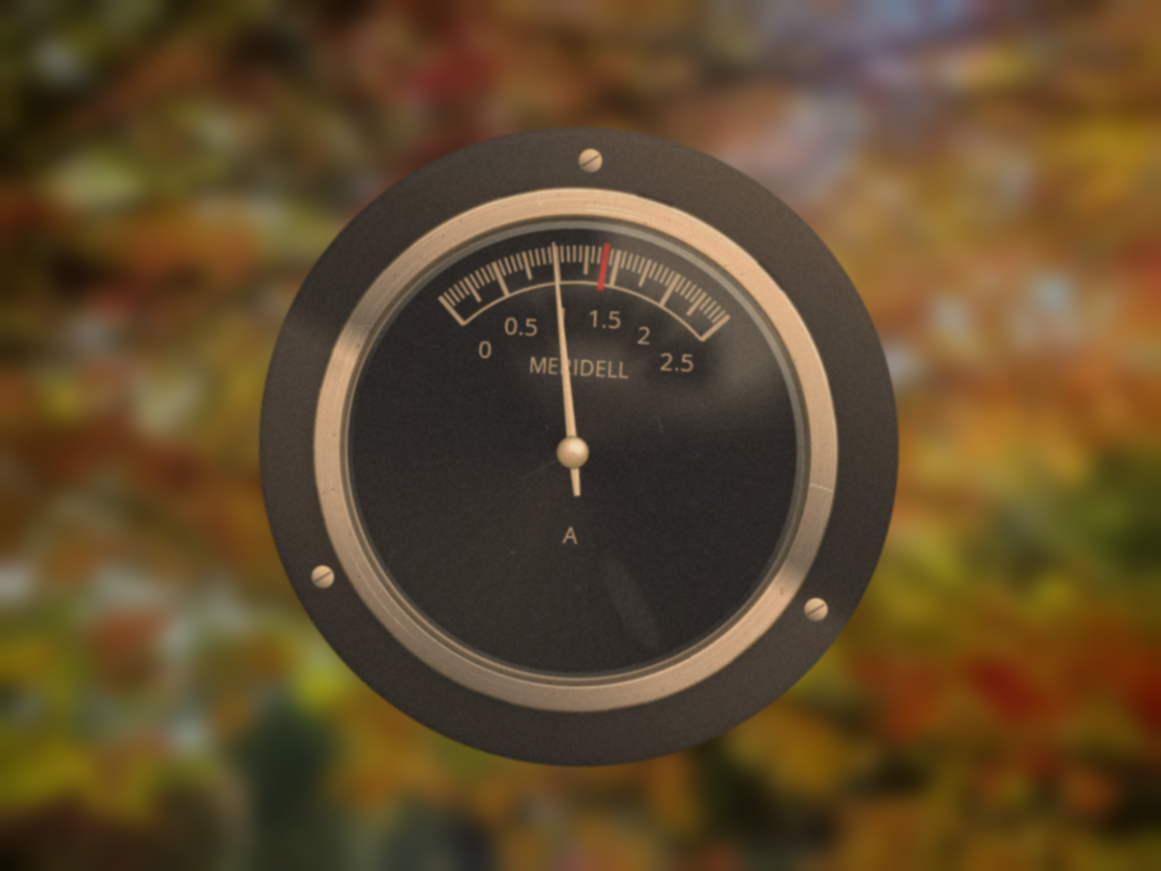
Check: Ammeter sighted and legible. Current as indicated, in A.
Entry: 1 A
